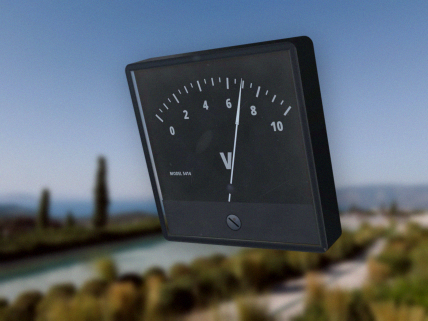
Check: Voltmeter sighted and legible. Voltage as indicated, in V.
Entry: 7 V
